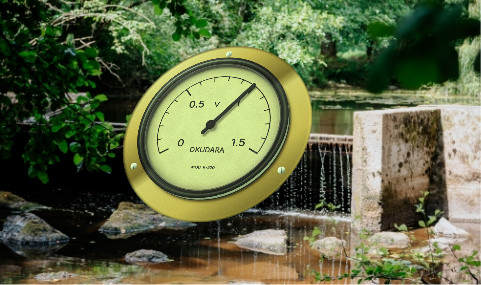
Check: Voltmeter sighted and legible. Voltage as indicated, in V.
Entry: 1 V
